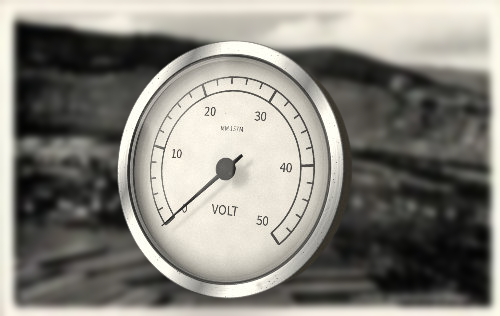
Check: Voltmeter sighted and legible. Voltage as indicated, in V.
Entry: 0 V
